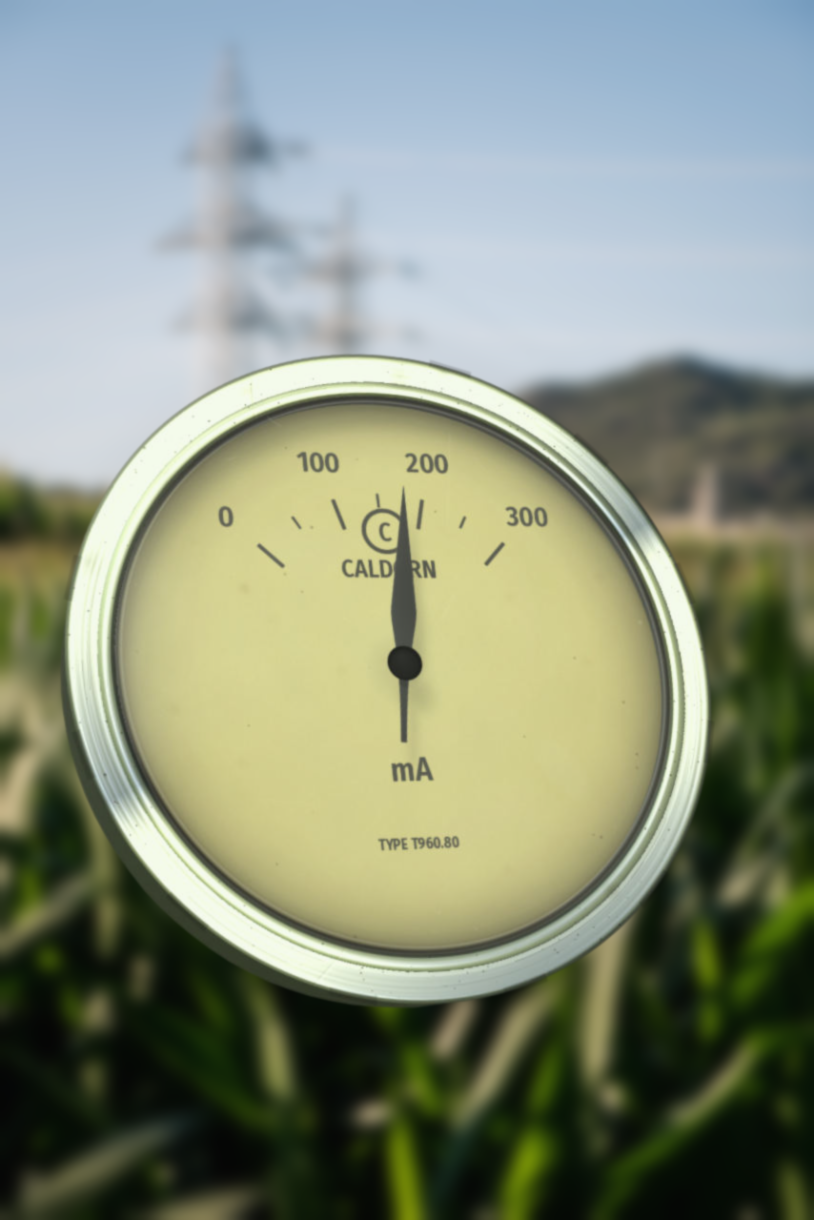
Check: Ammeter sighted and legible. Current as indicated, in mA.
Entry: 175 mA
